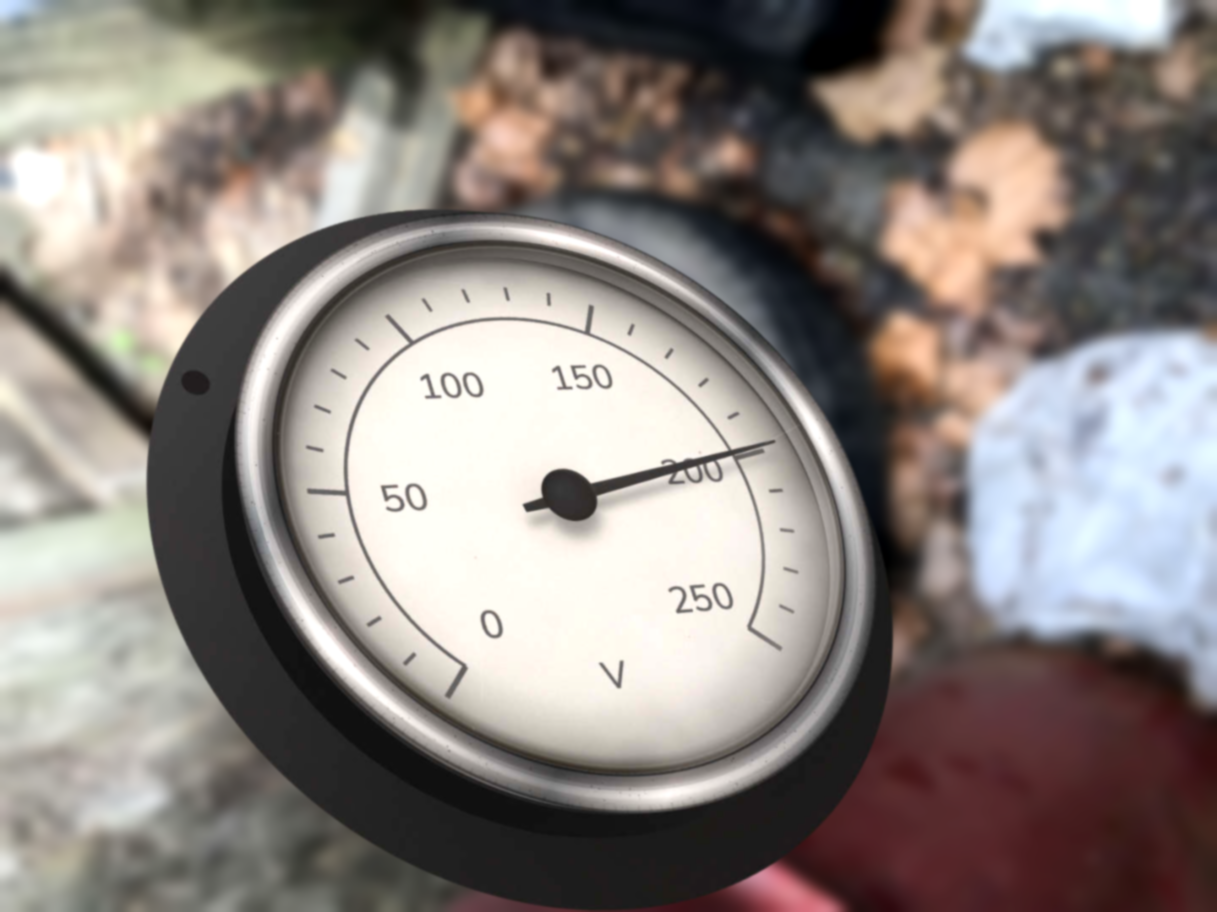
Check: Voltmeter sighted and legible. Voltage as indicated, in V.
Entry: 200 V
